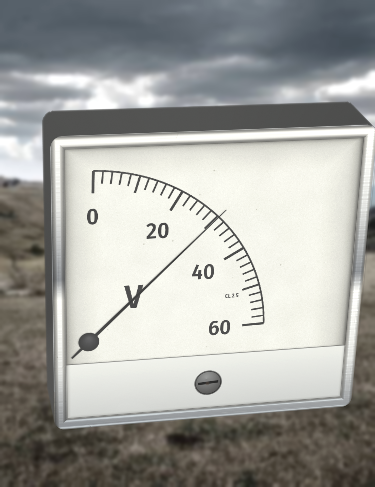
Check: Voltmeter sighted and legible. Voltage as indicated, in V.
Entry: 30 V
